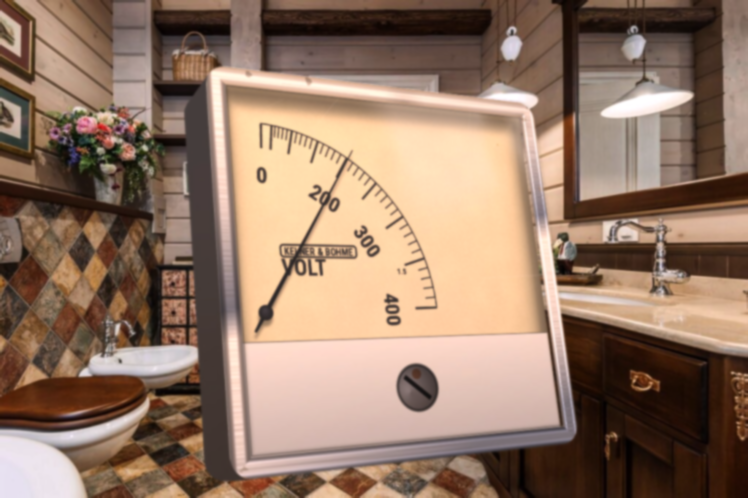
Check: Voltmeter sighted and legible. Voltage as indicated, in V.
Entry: 200 V
